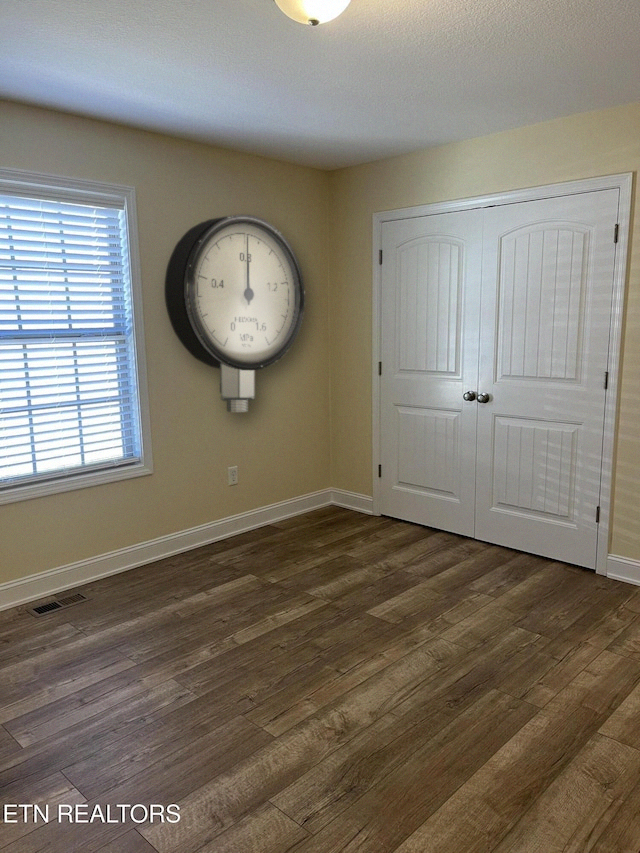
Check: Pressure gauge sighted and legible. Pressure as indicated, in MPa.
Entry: 0.8 MPa
